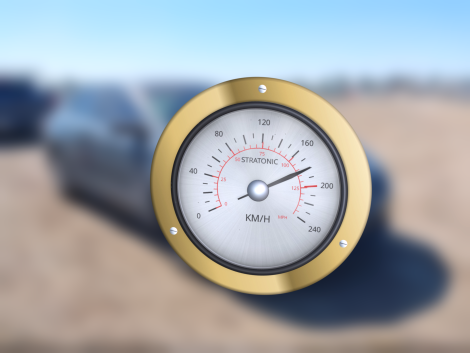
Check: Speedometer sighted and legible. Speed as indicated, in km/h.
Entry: 180 km/h
